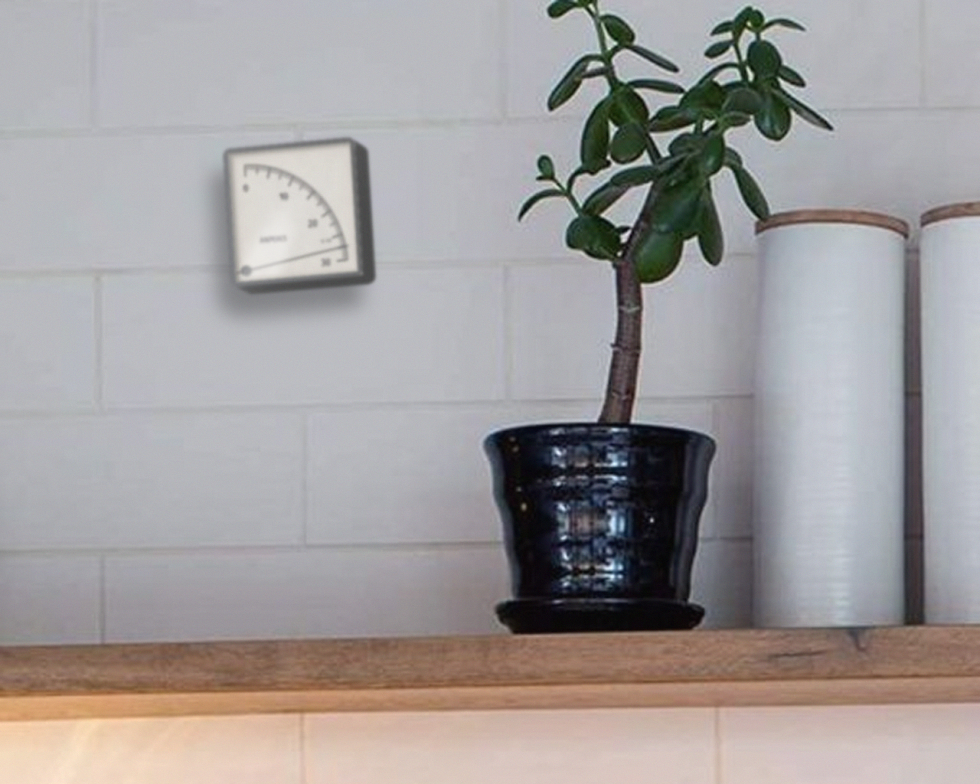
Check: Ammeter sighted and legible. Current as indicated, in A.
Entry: 27.5 A
